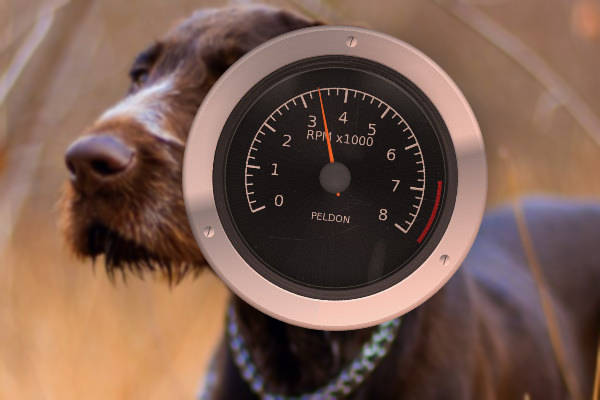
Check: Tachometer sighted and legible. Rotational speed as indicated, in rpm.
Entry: 3400 rpm
